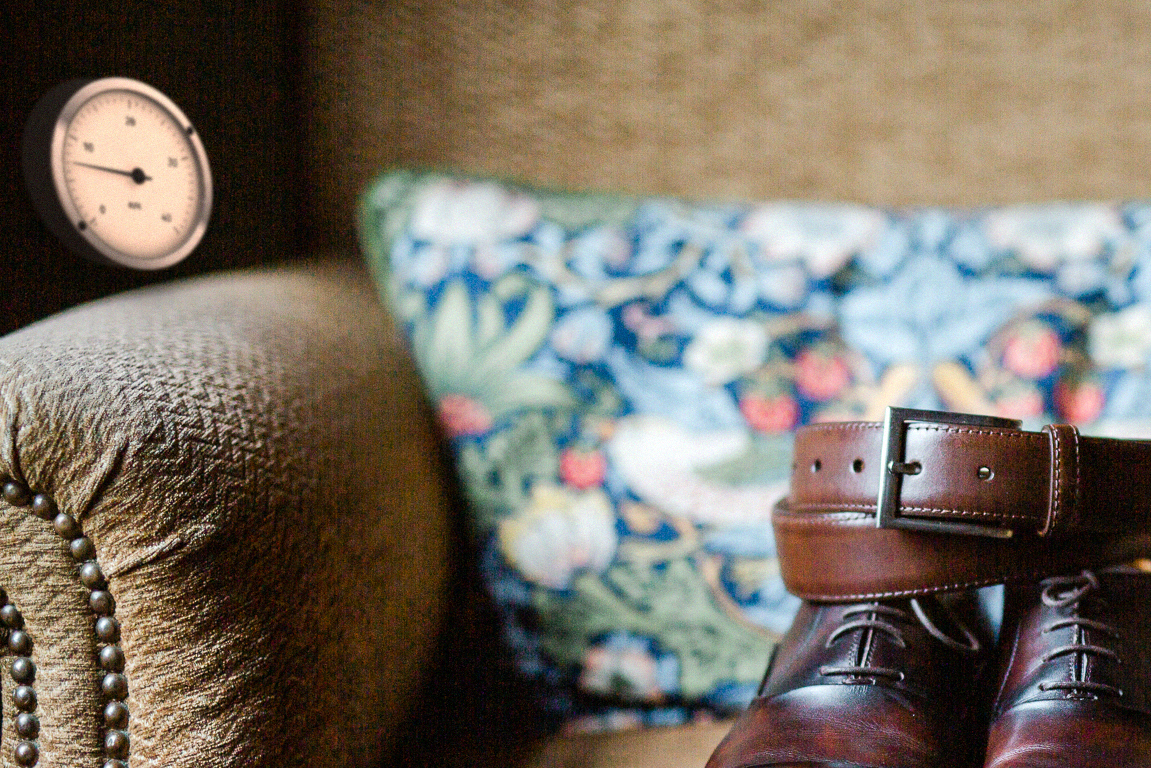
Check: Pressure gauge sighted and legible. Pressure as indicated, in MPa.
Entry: 7 MPa
